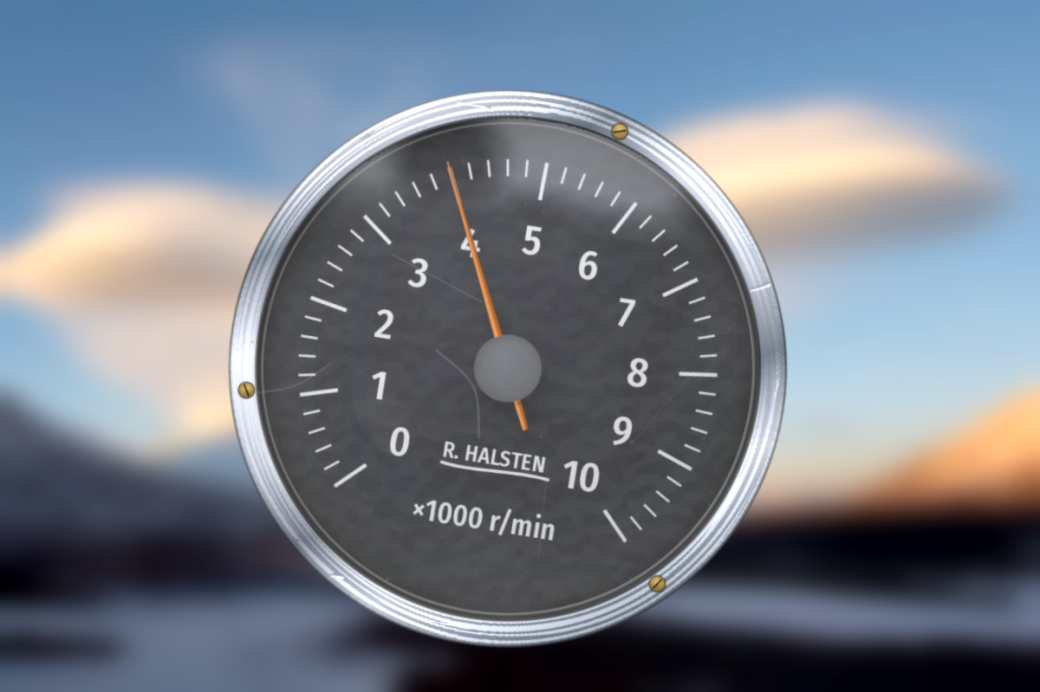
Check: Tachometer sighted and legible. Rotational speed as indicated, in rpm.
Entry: 4000 rpm
